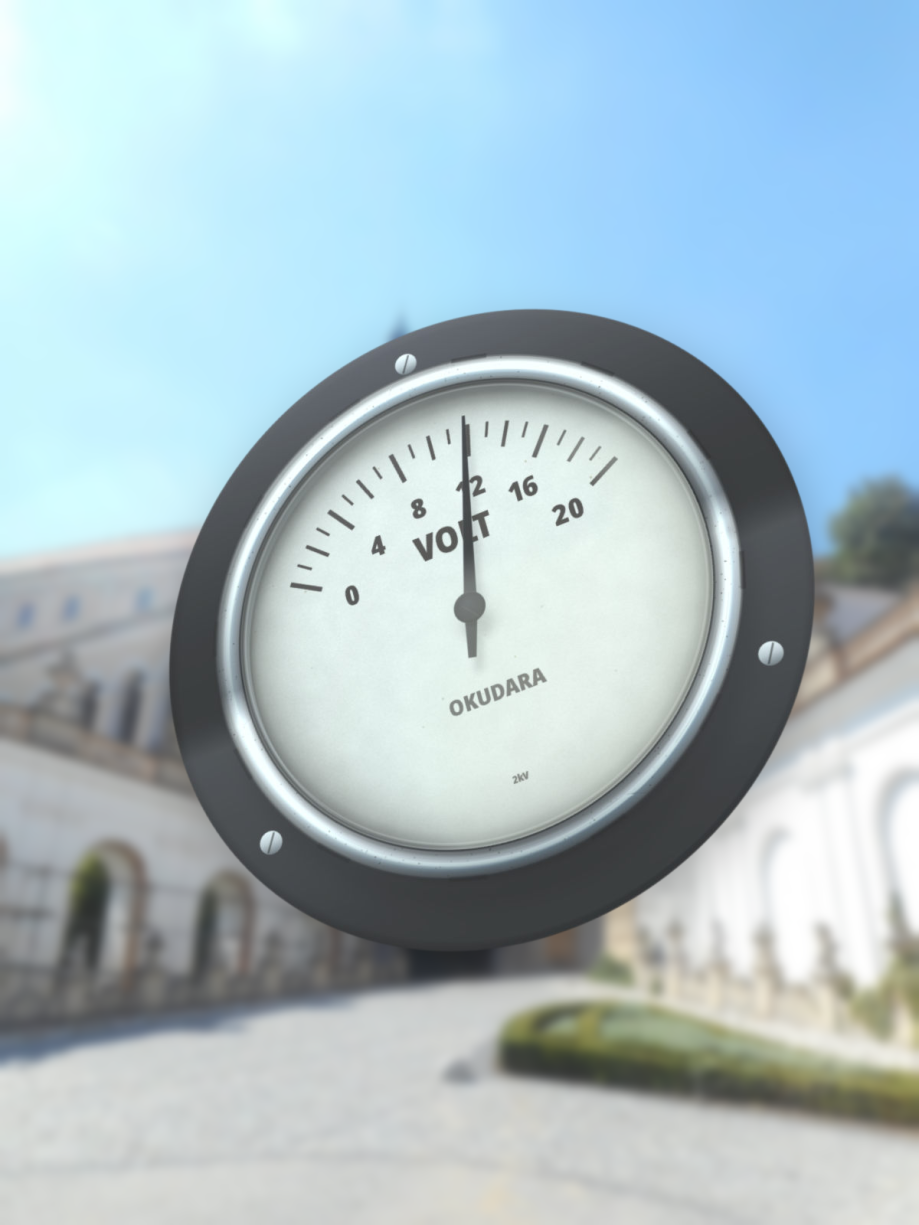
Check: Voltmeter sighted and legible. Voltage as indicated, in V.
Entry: 12 V
